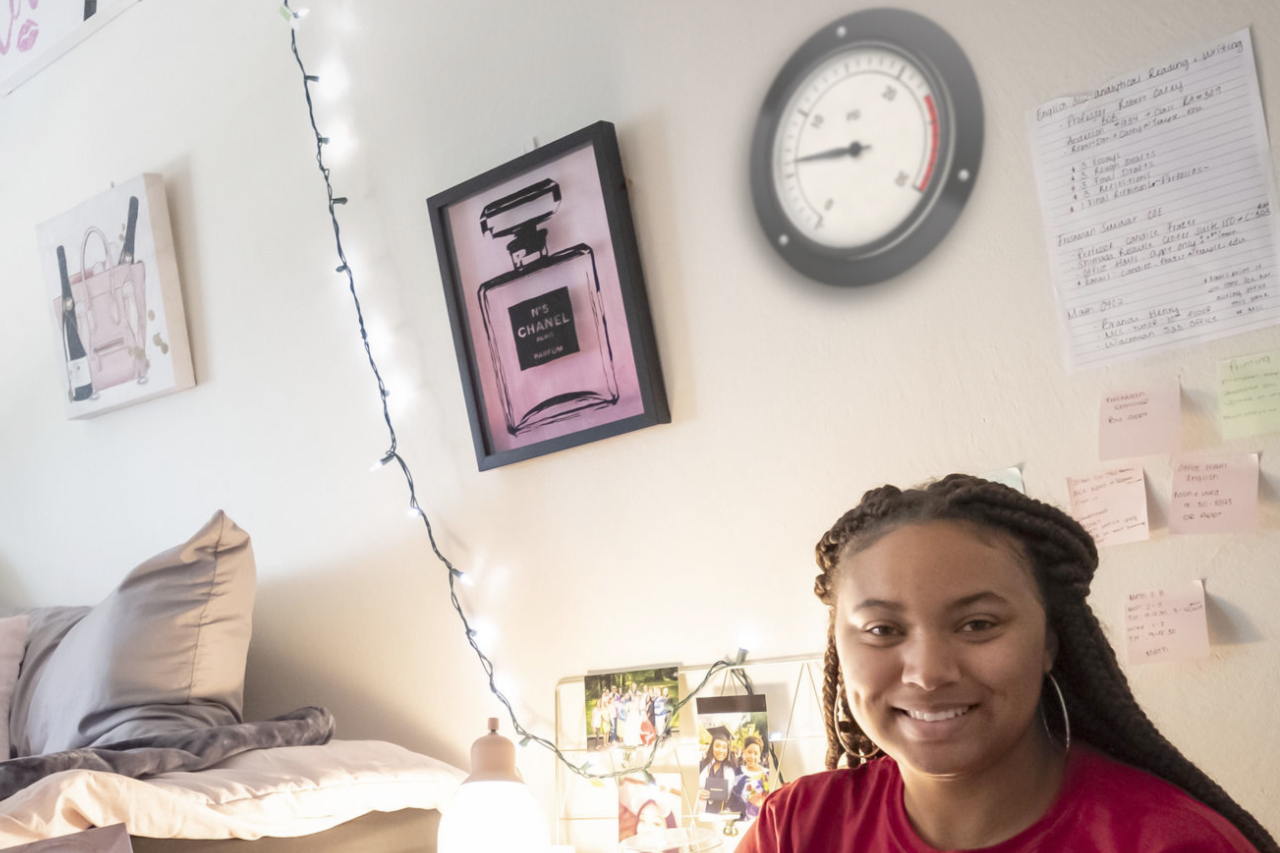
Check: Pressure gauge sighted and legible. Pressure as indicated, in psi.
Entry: 6 psi
